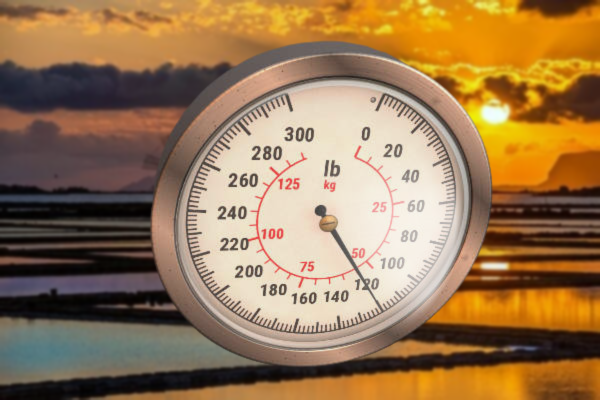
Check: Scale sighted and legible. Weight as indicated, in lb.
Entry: 120 lb
